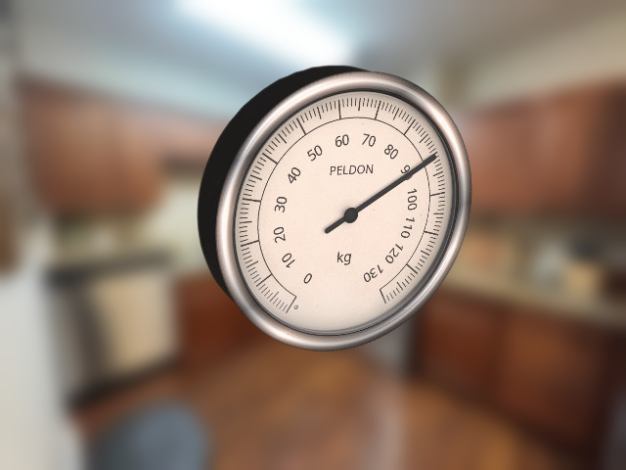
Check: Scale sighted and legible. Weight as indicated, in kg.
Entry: 90 kg
